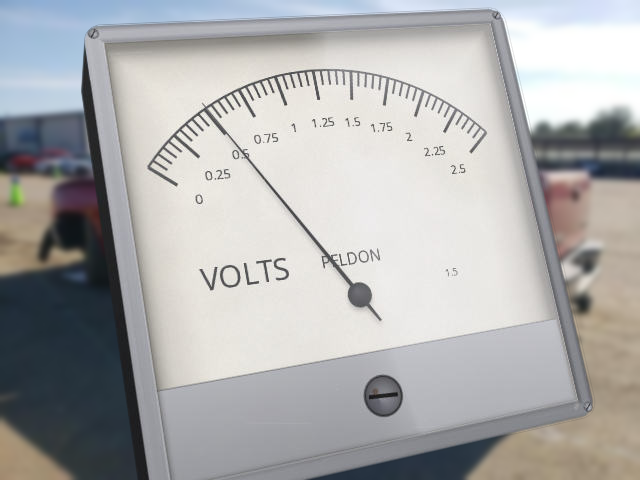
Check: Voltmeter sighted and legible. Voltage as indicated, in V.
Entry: 0.5 V
